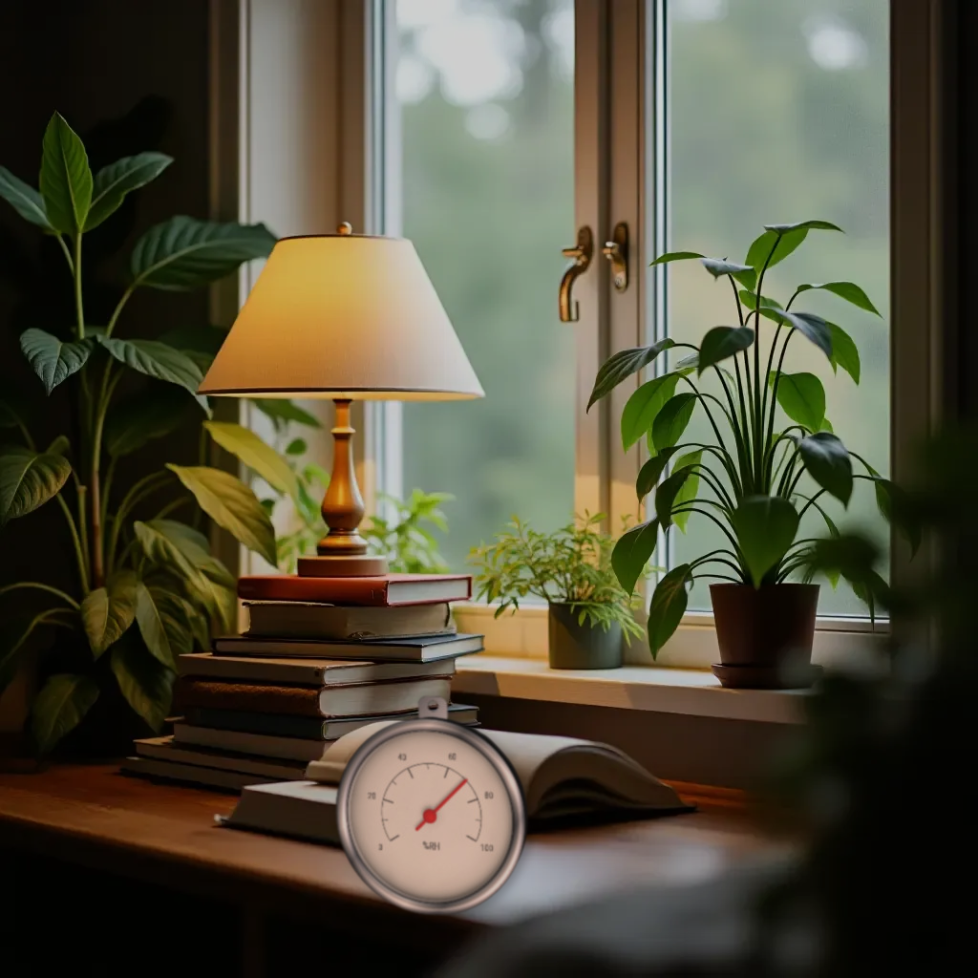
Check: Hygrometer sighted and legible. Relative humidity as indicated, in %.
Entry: 70 %
